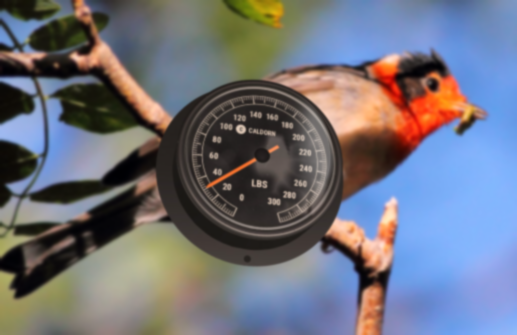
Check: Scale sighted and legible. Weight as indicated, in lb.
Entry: 30 lb
